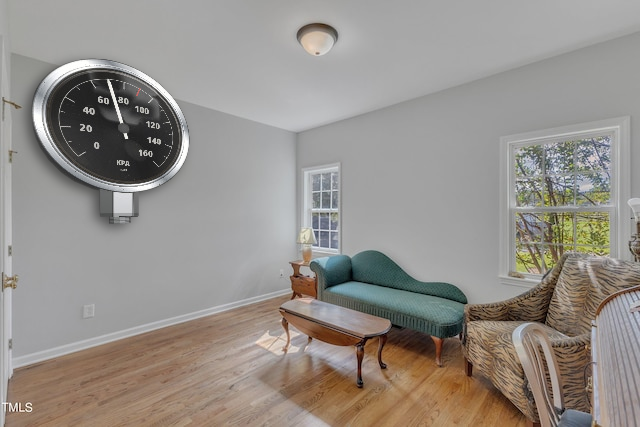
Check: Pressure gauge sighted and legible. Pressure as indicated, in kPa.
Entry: 70 kPa
